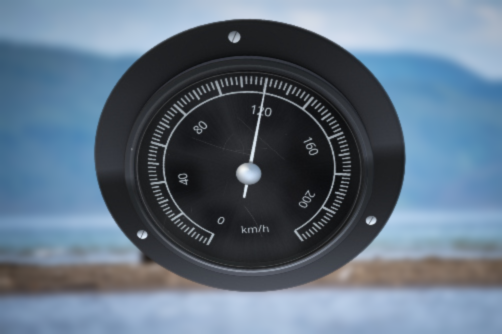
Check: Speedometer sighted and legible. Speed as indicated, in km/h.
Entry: 120 km/h
